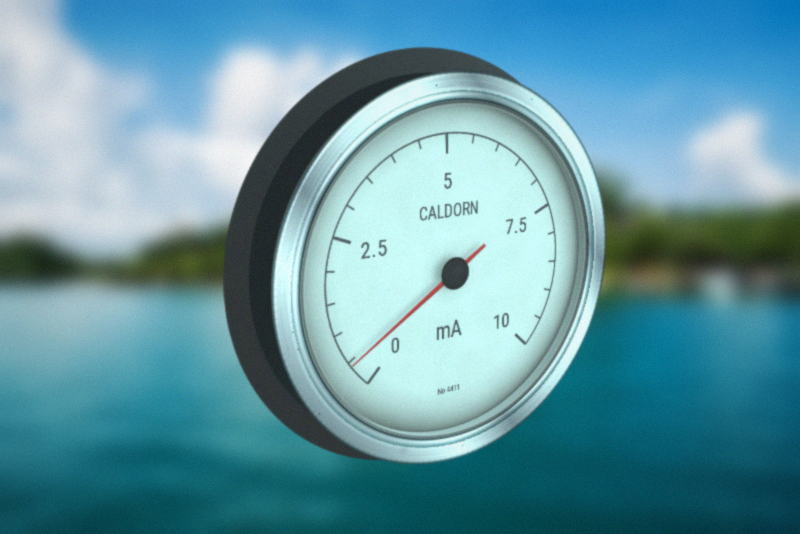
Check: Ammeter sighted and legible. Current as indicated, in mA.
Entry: 0.5 mA
